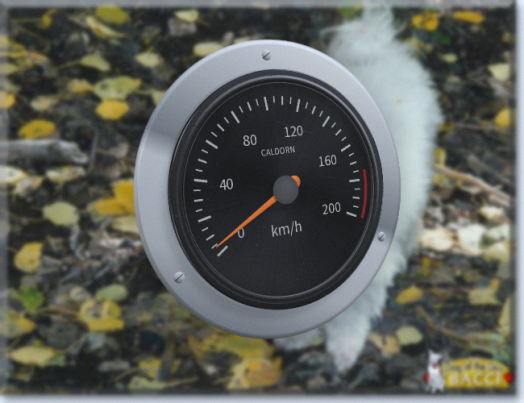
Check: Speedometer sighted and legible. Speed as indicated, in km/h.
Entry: 5 km/h
